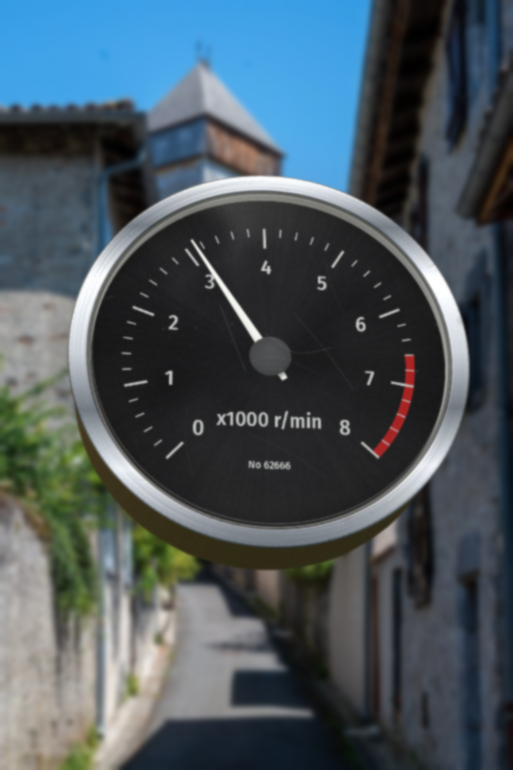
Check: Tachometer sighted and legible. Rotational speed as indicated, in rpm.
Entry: 3100 rpm
